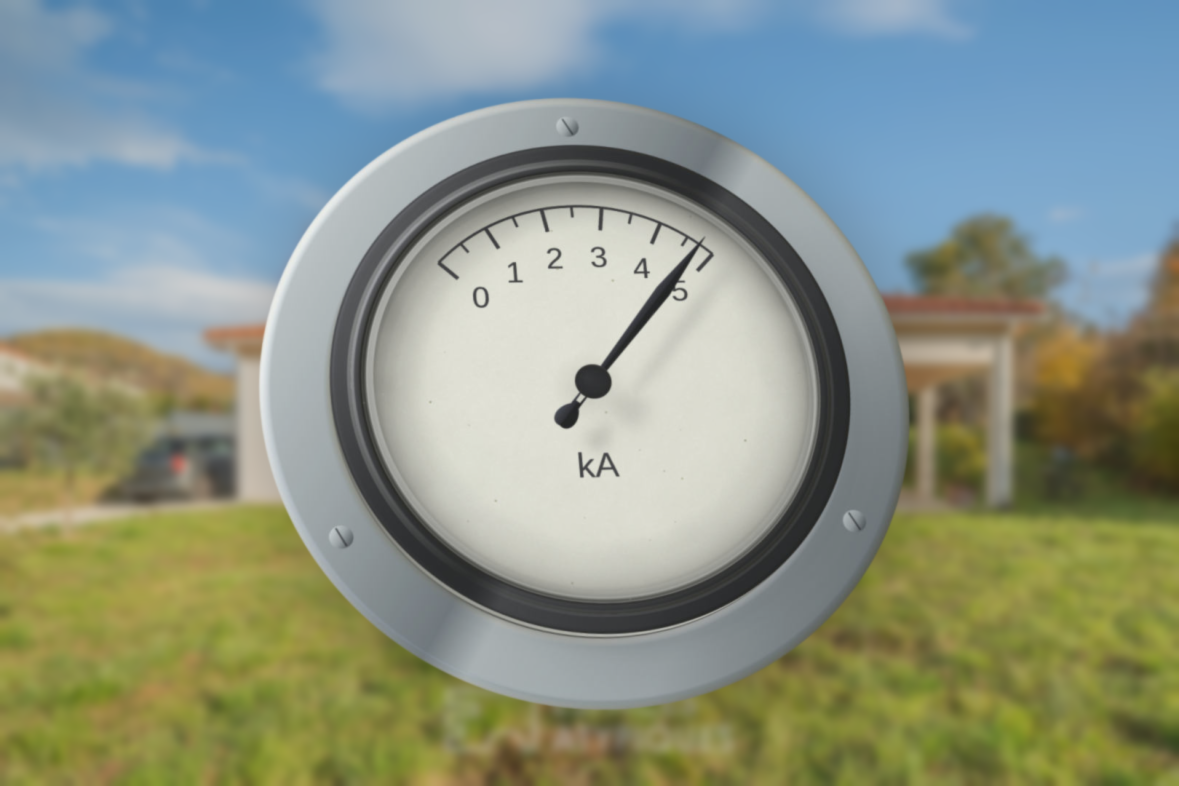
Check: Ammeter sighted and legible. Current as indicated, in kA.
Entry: 4.75 kA
